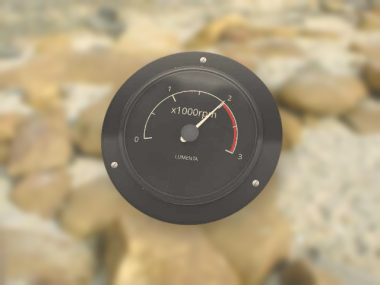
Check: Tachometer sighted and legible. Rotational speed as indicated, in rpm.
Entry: 2000 rpm
